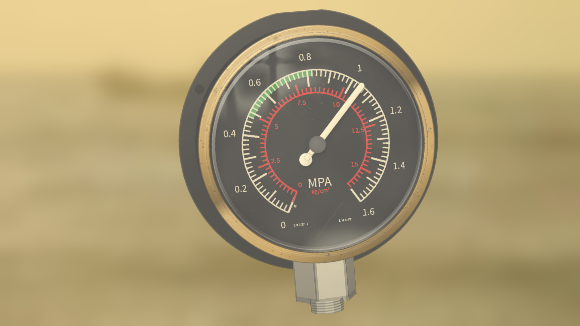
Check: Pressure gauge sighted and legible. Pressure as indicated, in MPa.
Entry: 1.04 MPa
